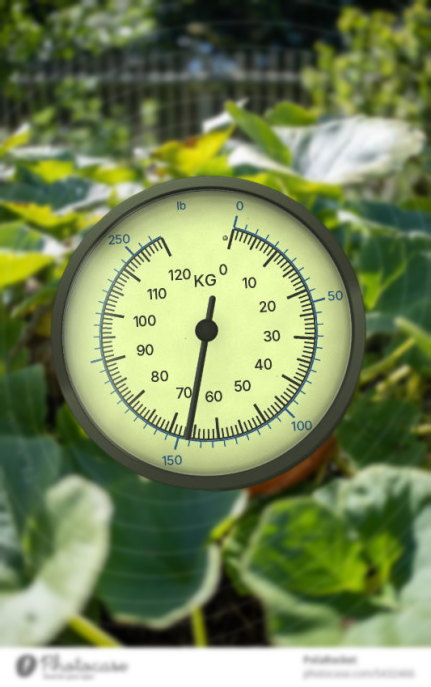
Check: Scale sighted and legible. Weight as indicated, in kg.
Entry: 66 kg
